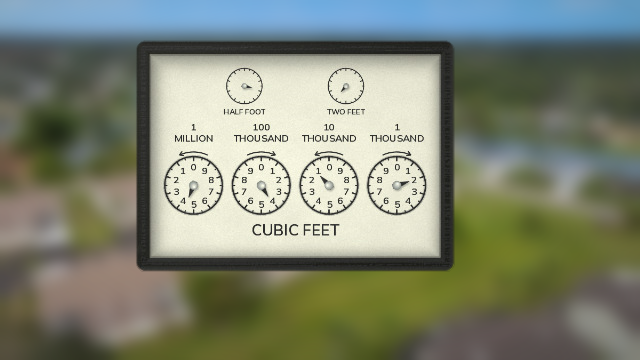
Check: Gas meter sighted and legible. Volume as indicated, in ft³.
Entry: 441200 ft³
